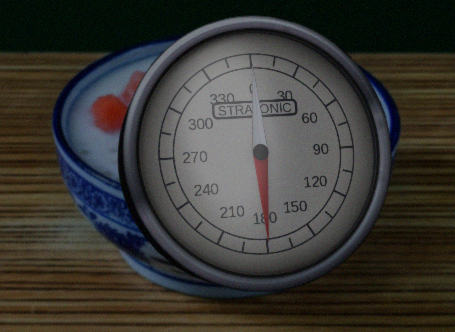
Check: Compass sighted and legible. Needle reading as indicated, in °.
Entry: 180 °
